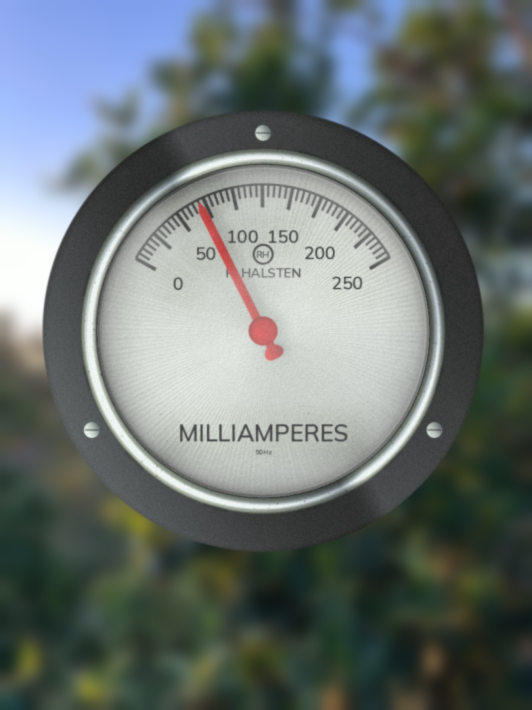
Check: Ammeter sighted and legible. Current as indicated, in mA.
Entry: 70 mA
